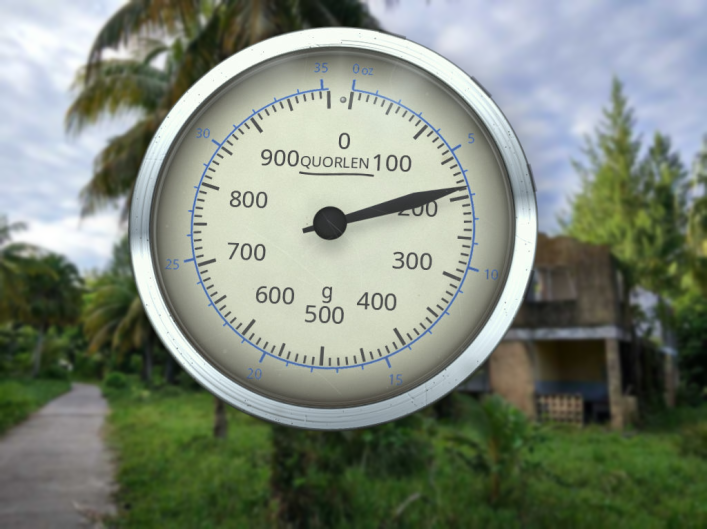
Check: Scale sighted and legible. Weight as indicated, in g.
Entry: 190 g
